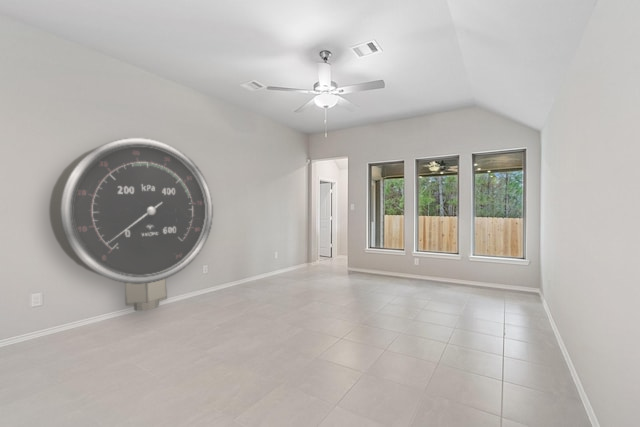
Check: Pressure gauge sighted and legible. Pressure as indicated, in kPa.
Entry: 20 kPa
